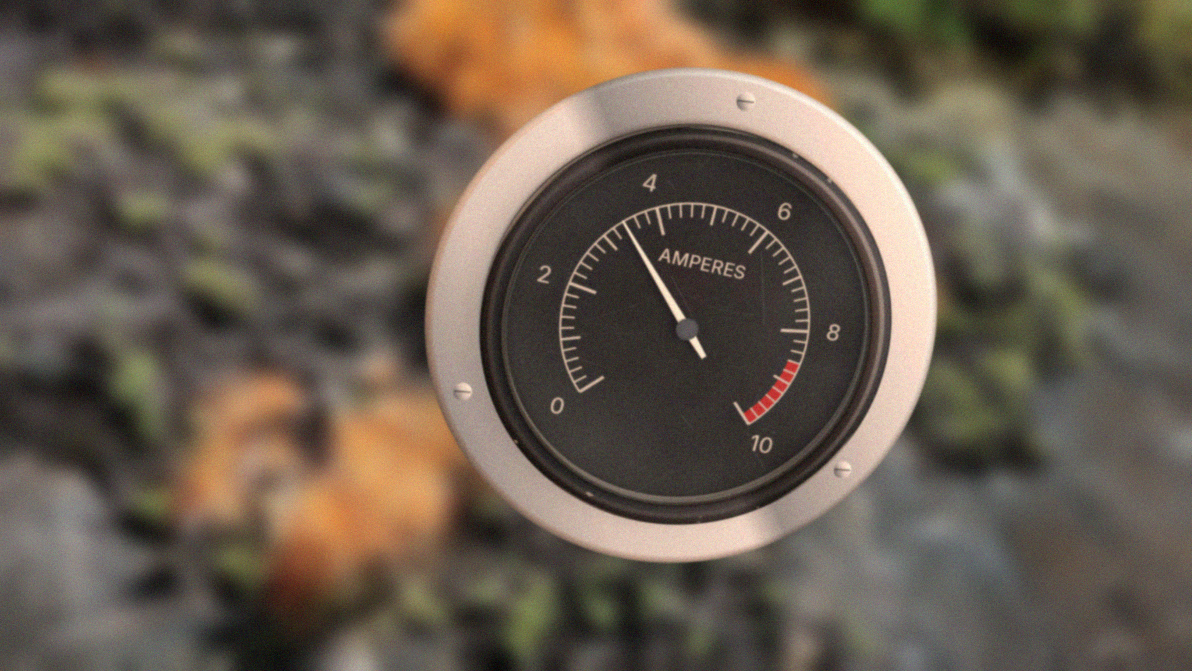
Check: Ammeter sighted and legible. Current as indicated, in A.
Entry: 3.4 A
